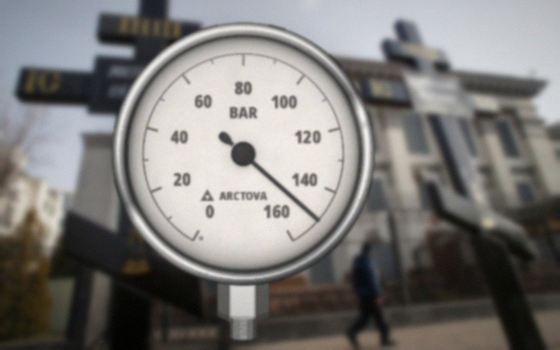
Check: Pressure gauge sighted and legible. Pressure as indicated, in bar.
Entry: 150 bar
